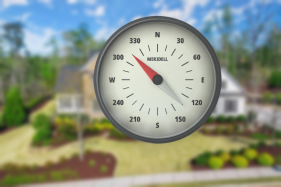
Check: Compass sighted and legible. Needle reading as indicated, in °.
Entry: 315 °
